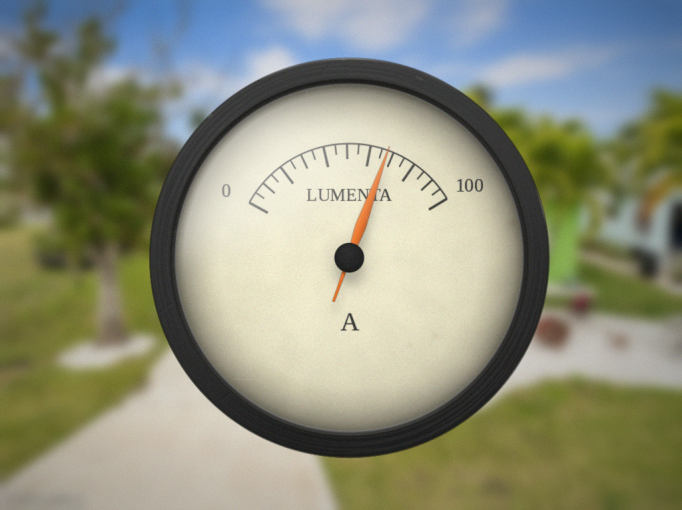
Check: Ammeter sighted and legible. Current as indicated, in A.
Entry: 67.5 A
